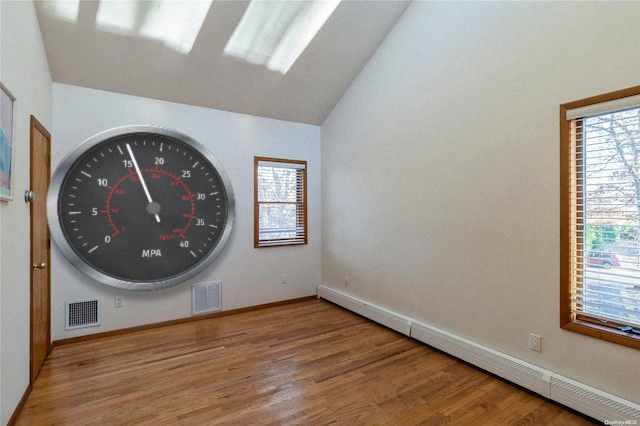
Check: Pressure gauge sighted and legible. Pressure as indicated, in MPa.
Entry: 16 MPa
